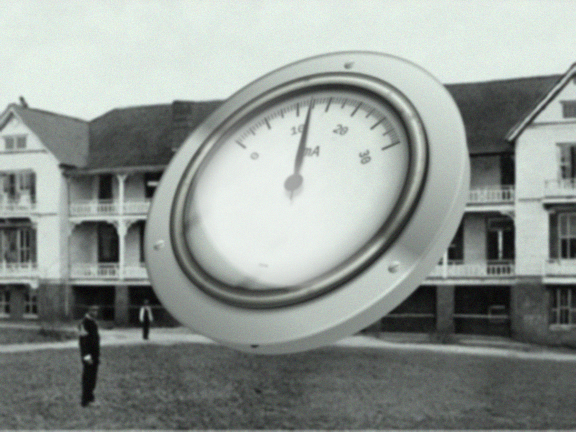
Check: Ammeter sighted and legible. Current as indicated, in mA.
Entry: 12.5 mA
